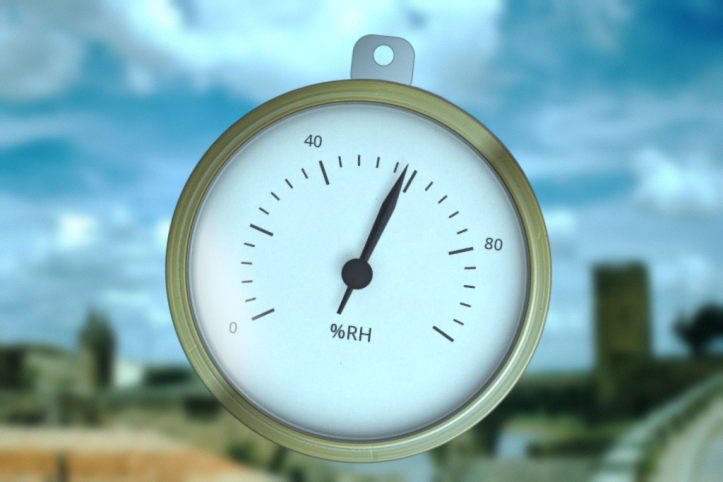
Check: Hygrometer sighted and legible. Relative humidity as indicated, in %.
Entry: 58 %
